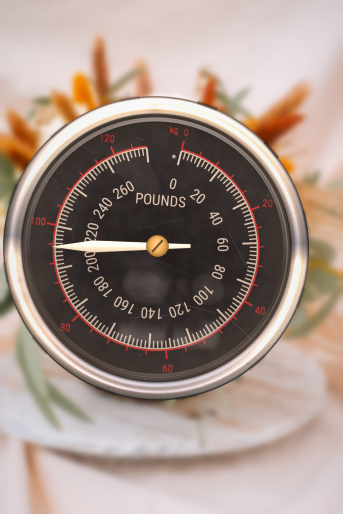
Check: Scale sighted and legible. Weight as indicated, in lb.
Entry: 210 lb
